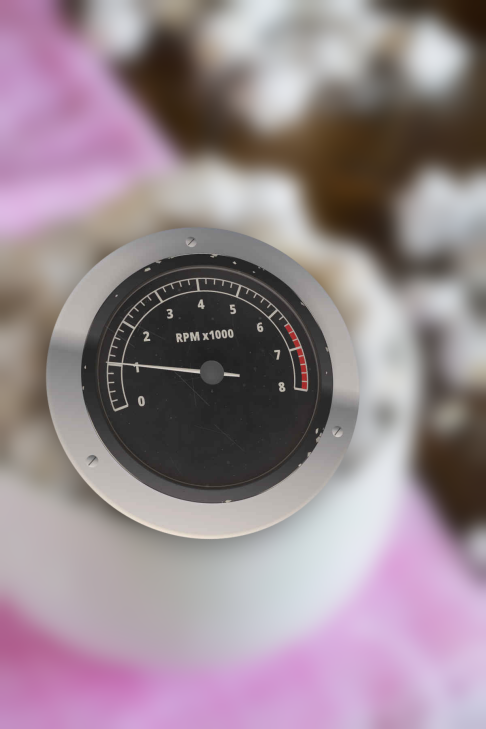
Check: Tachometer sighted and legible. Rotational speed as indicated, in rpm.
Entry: 1000 rpm
